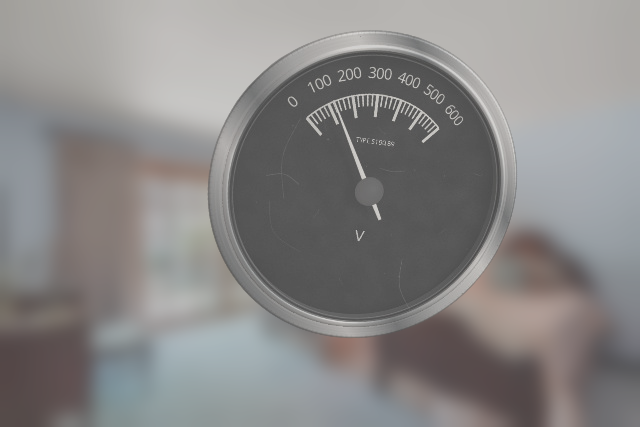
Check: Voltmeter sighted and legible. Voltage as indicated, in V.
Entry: 120 V
